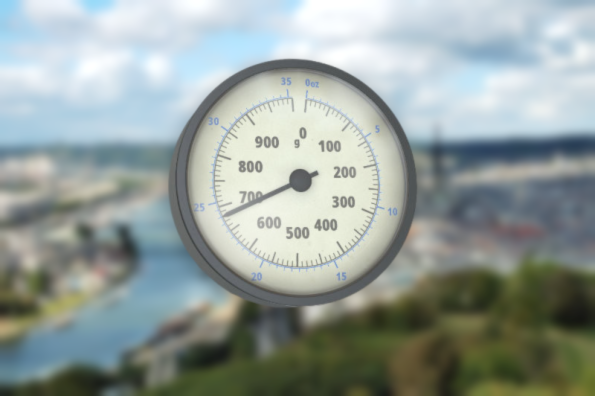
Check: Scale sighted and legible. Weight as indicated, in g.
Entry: 680 g
